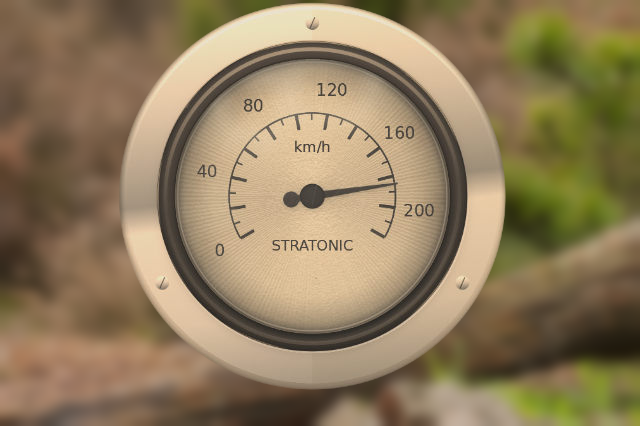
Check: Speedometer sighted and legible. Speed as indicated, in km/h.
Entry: 185 km/h
